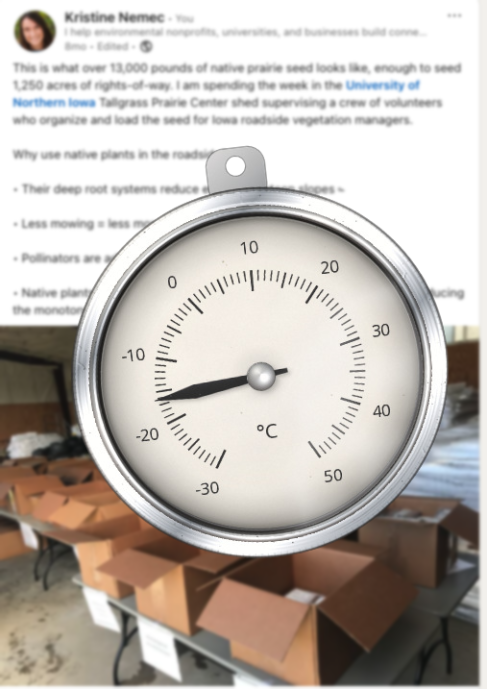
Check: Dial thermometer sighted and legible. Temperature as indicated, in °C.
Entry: -16 °C
